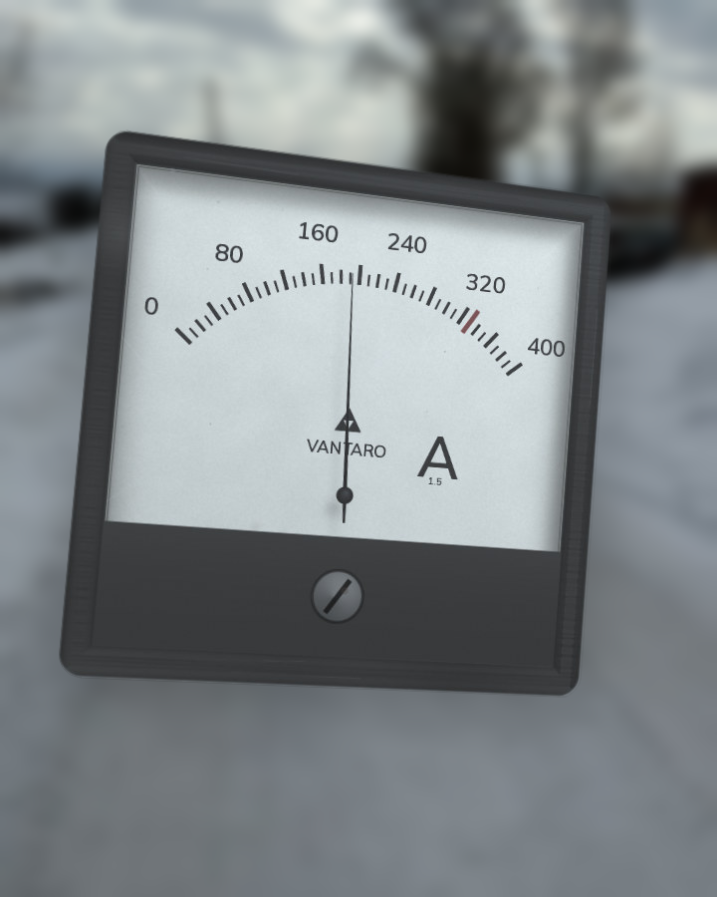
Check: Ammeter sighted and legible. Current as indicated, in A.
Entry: 190 A
